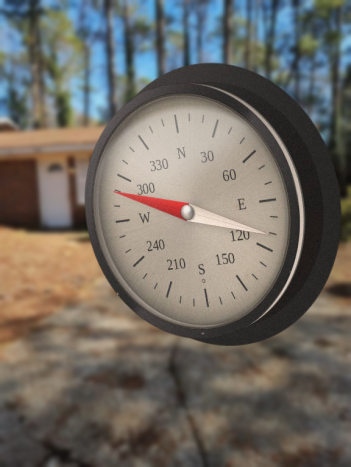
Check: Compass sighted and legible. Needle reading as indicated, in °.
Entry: 290 °
